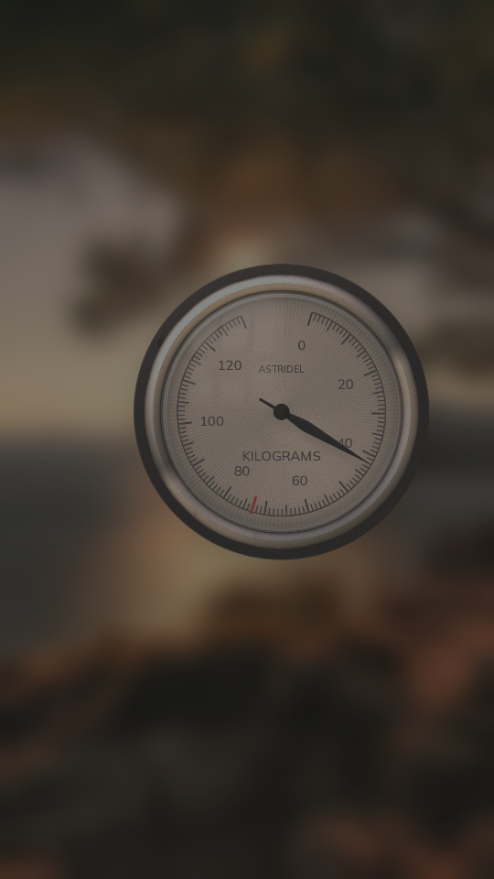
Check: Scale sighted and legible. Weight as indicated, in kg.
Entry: 42 kg
